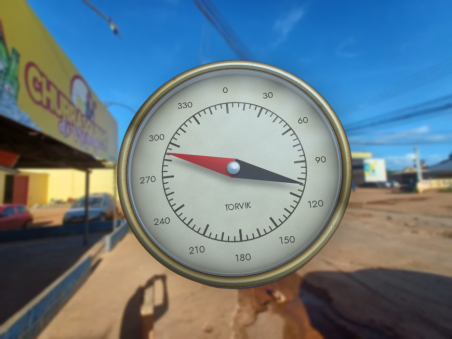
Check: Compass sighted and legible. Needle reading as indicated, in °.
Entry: 290 °
